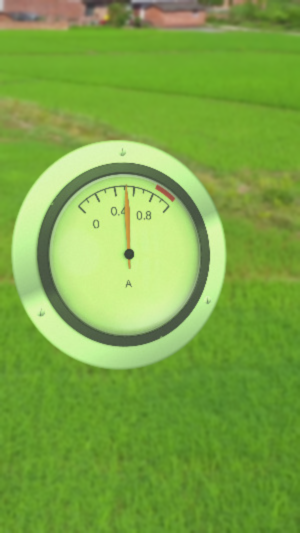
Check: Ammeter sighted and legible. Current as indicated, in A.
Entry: 0.5 A
